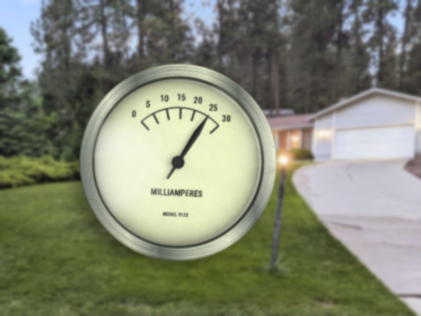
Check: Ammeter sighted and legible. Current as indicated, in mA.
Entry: 25 mA
